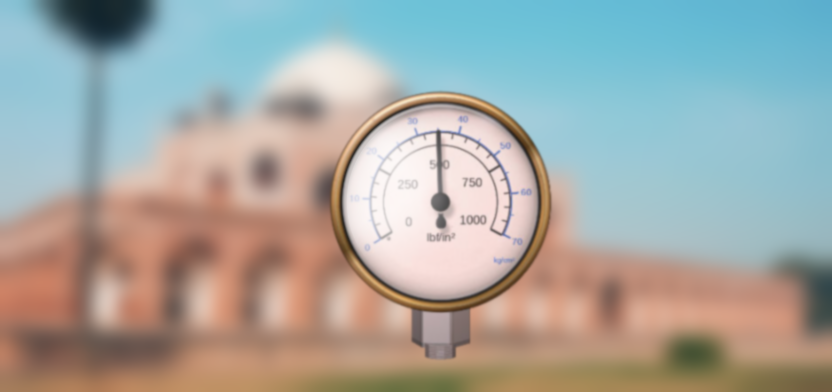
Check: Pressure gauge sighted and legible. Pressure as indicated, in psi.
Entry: 500 psi
